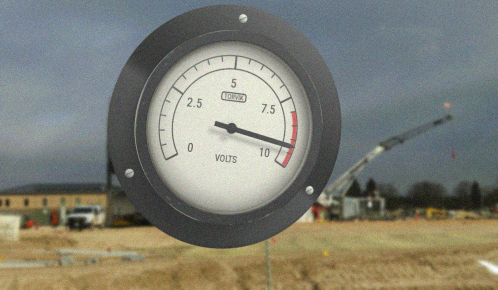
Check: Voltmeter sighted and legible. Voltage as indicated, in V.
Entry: 9.25 V
